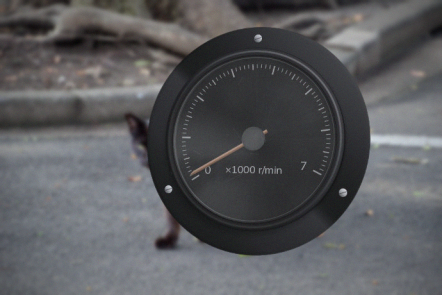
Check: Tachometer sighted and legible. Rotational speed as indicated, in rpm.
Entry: 100 rpm
